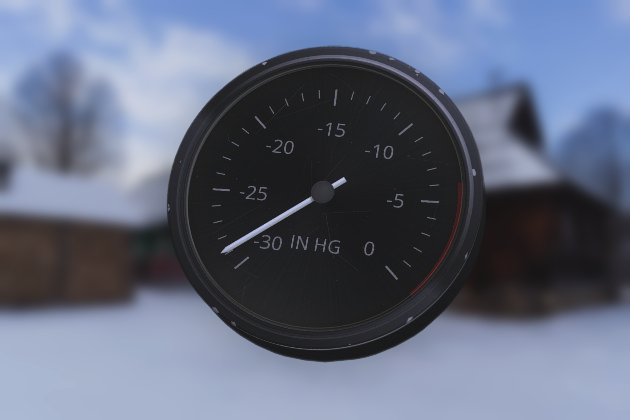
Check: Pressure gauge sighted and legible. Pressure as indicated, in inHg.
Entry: -29 inHg
